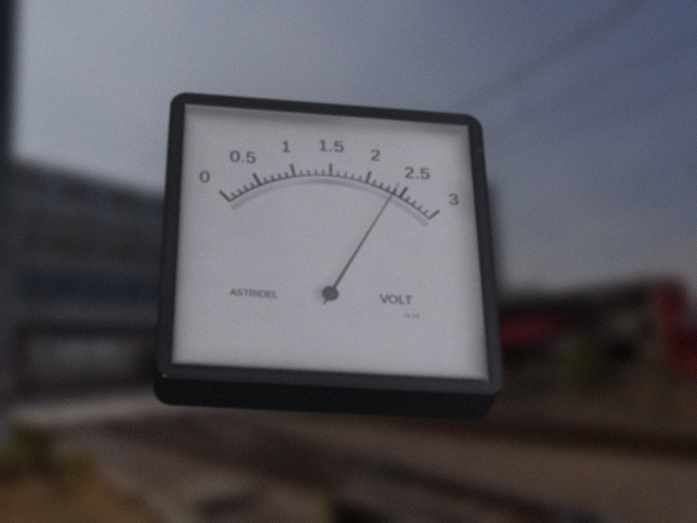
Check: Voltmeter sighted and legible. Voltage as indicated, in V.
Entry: 2.4 V
